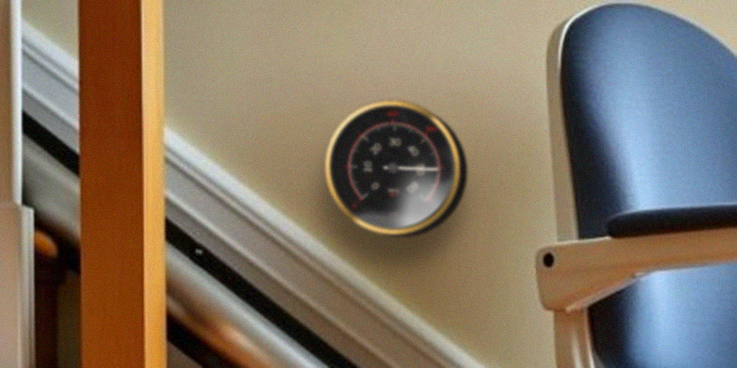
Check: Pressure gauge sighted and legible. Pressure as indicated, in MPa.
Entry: 50 MPa
